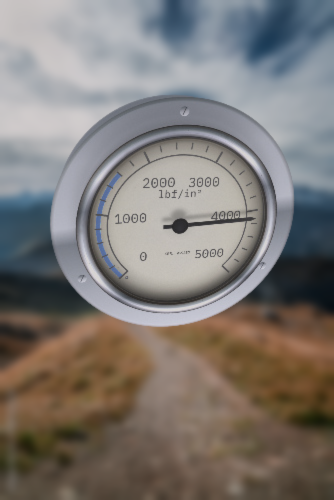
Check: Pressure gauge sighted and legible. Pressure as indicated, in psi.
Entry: 4100 psi
